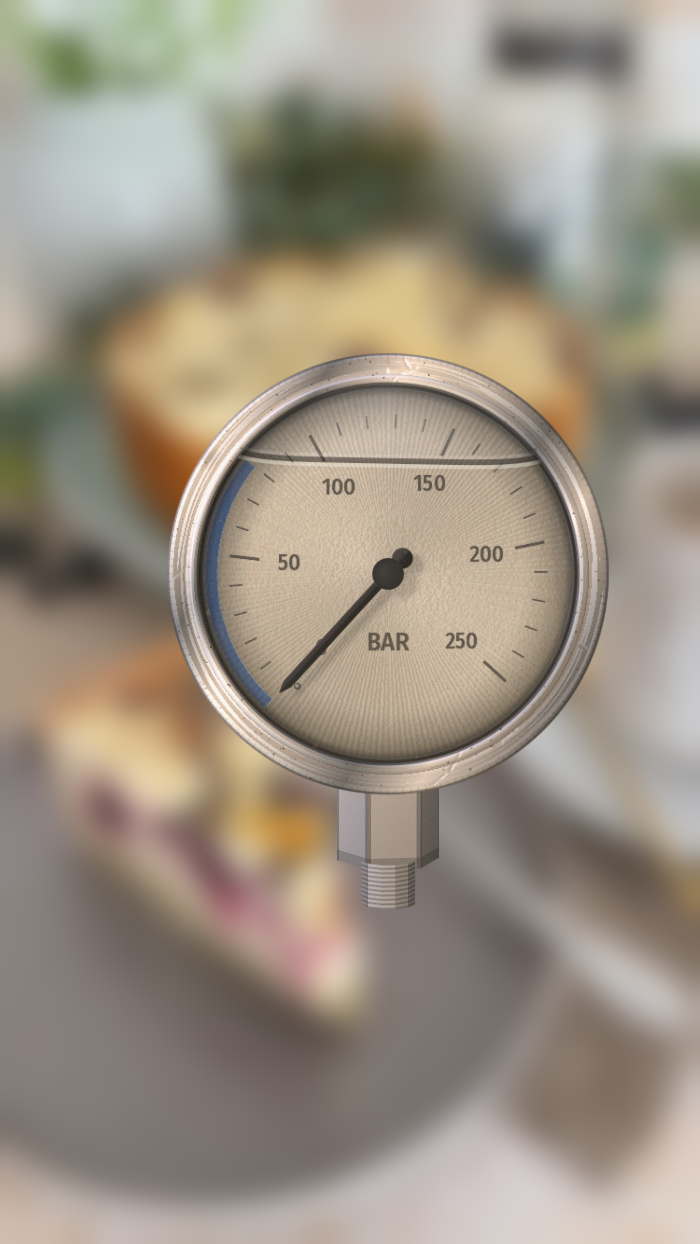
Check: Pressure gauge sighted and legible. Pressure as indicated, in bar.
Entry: 0 bar
